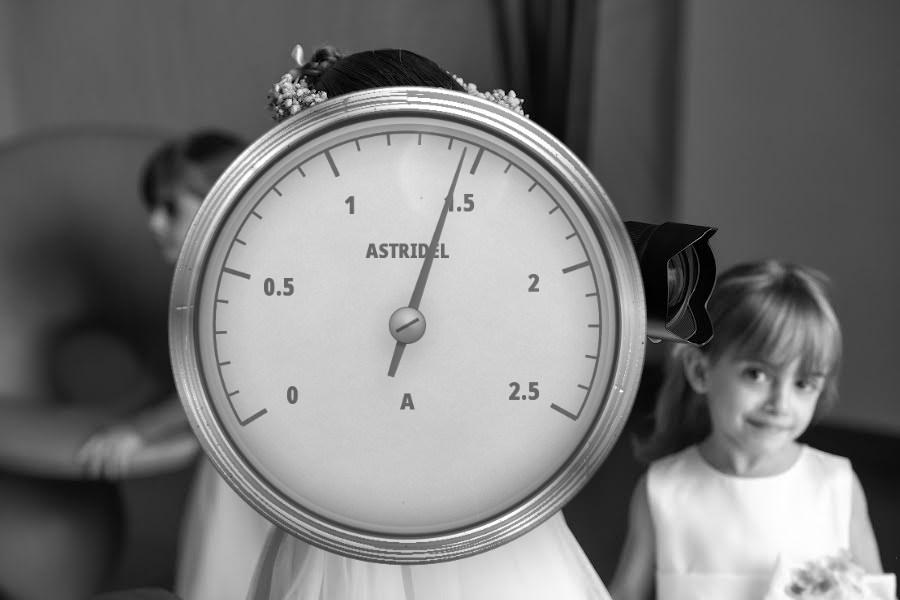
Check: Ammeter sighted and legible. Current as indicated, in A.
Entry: 1.45 A
